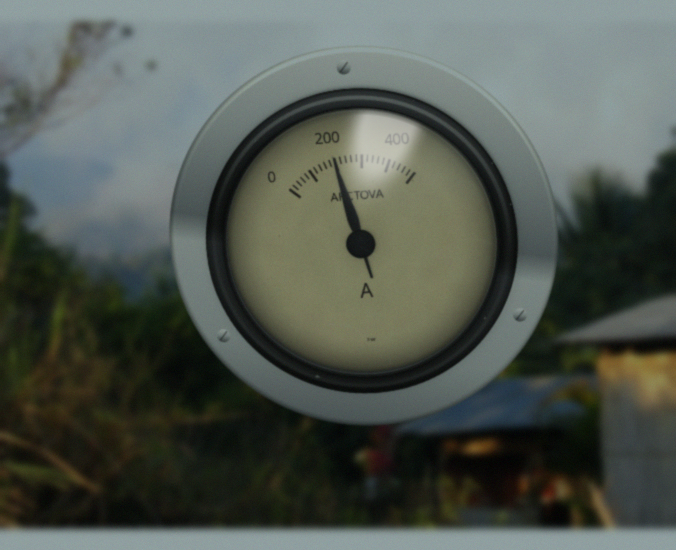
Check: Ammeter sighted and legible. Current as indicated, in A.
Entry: 200 A
